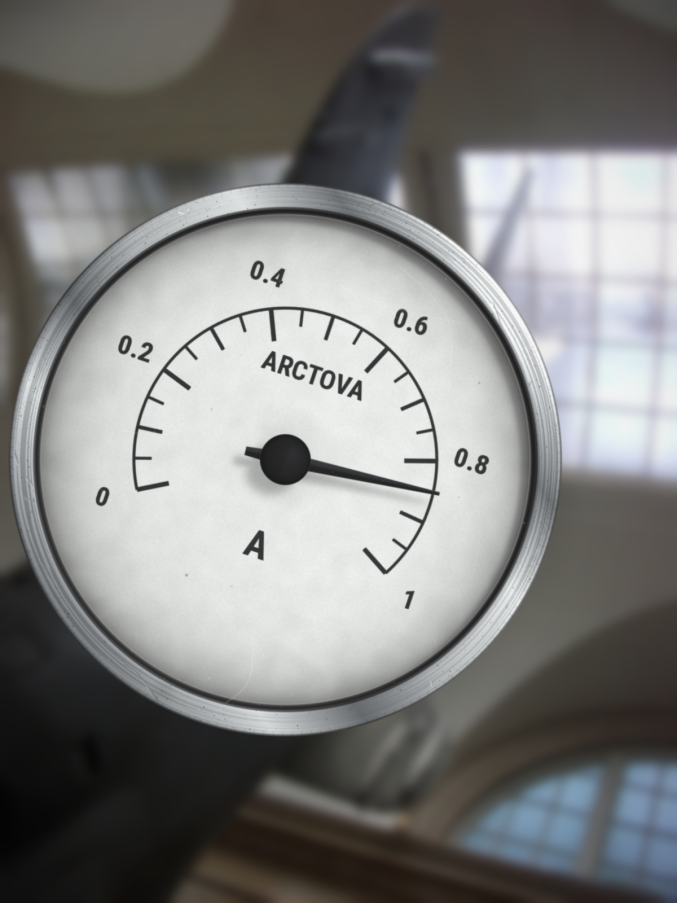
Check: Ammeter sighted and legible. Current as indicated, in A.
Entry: 0.85 A
